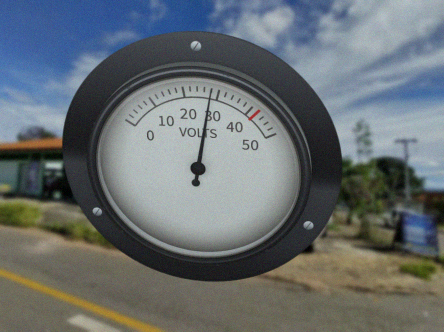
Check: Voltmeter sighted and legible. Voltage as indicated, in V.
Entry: 28 V
